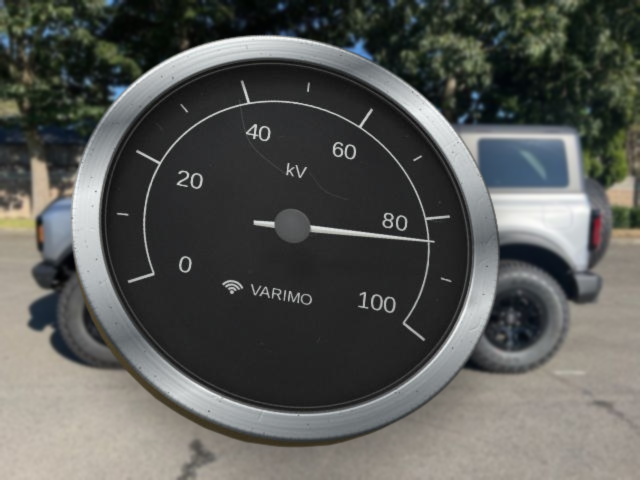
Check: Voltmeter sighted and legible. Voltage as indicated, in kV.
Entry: 85 kV
